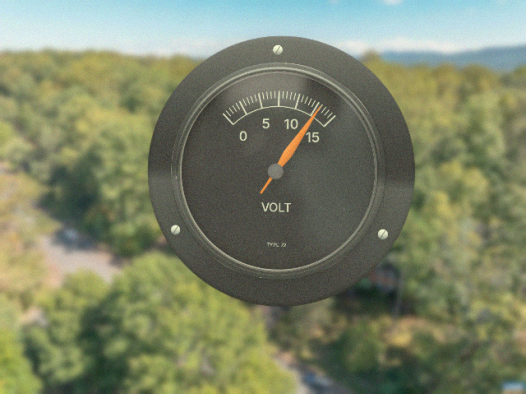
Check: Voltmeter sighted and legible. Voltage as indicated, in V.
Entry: 13 V
